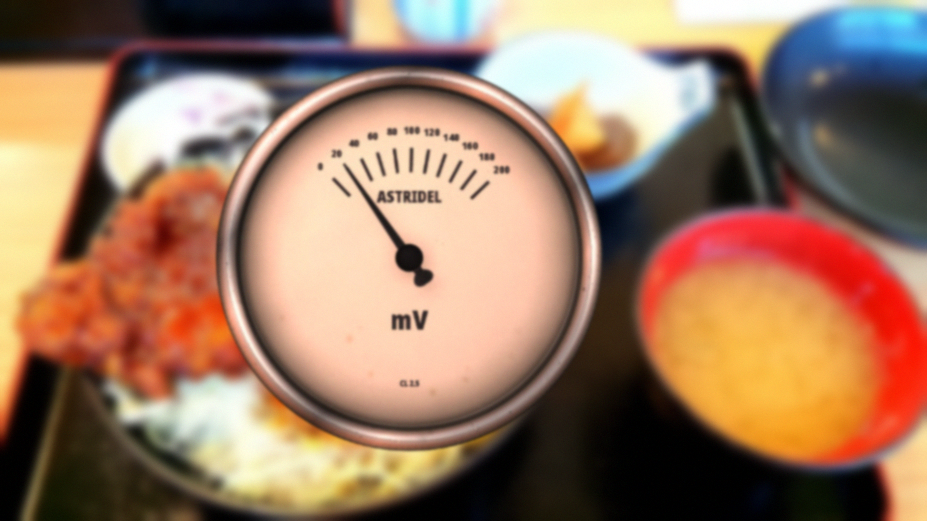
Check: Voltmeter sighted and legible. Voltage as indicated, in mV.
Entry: 20 mV
